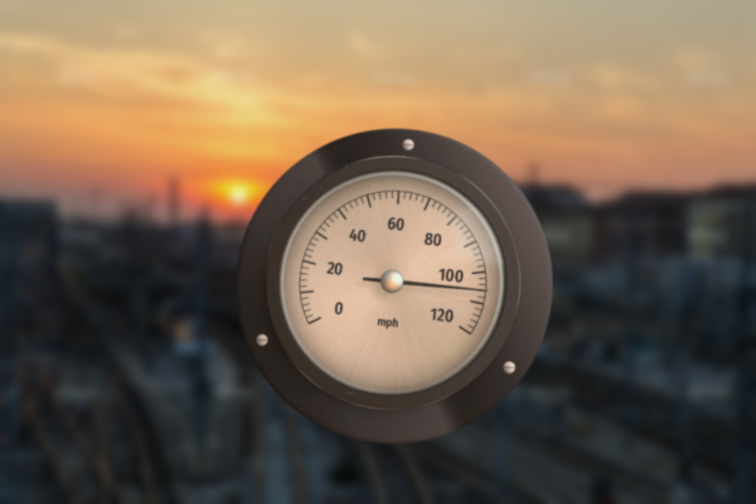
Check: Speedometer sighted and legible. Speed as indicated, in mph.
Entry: 106 mph
